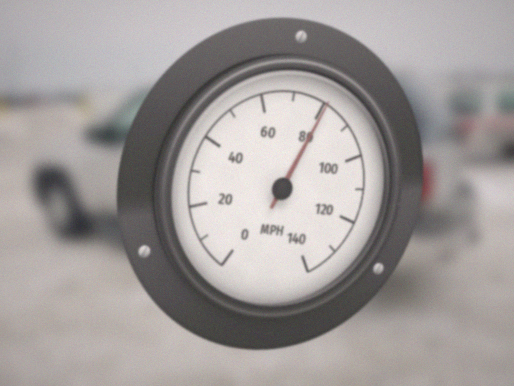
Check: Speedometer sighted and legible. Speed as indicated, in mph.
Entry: 80 mph
